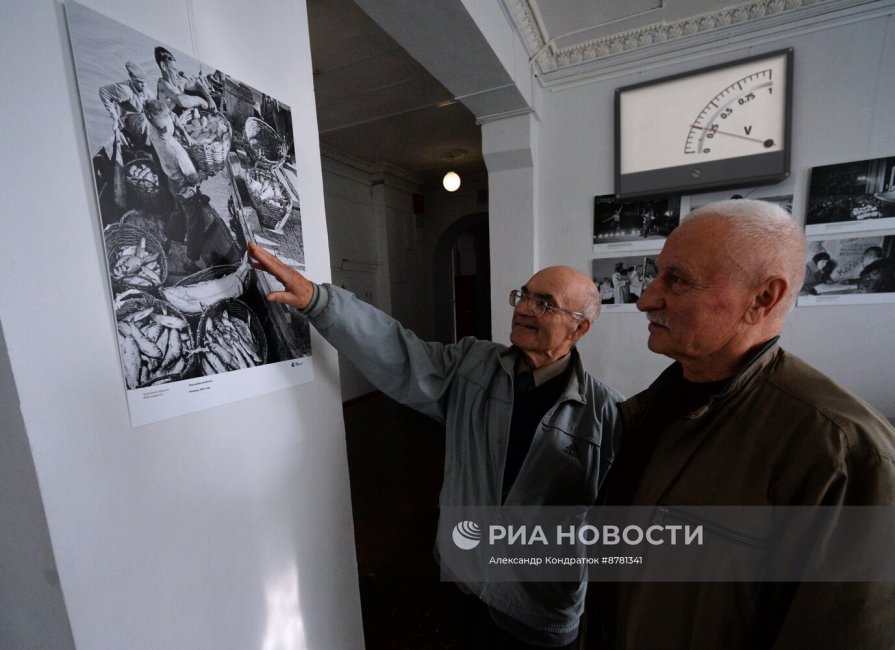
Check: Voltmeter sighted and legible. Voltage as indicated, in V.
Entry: 0.25 V
